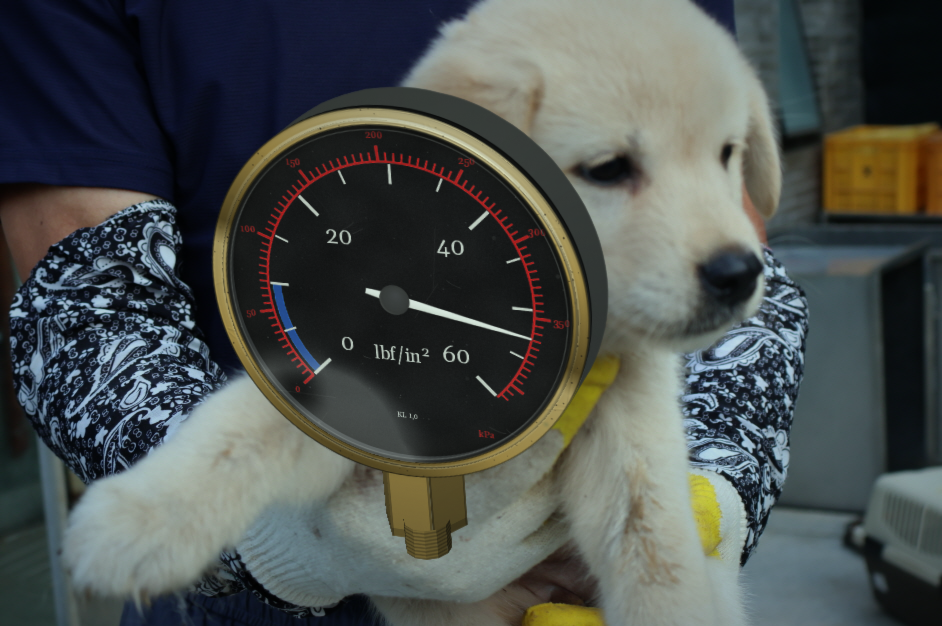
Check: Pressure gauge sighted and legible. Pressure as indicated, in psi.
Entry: 52.5 psi
